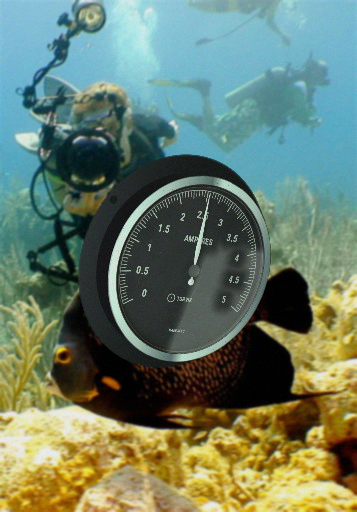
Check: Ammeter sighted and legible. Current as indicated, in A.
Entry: 2.5 A
